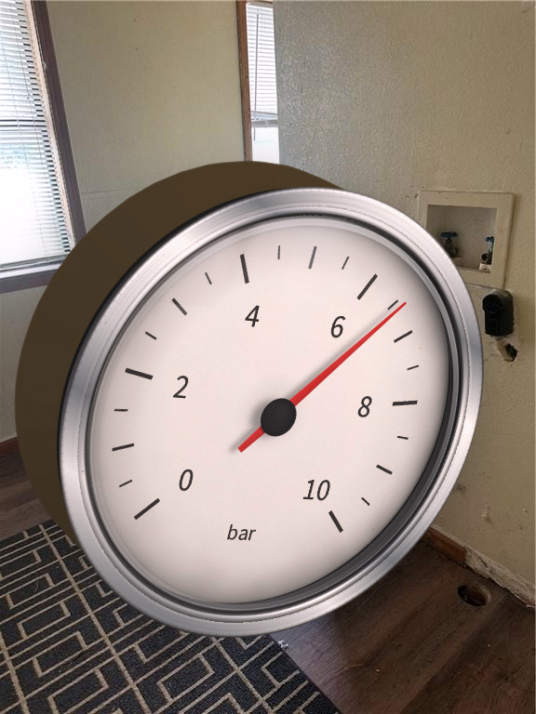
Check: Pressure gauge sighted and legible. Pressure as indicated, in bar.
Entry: 6.5 bar
